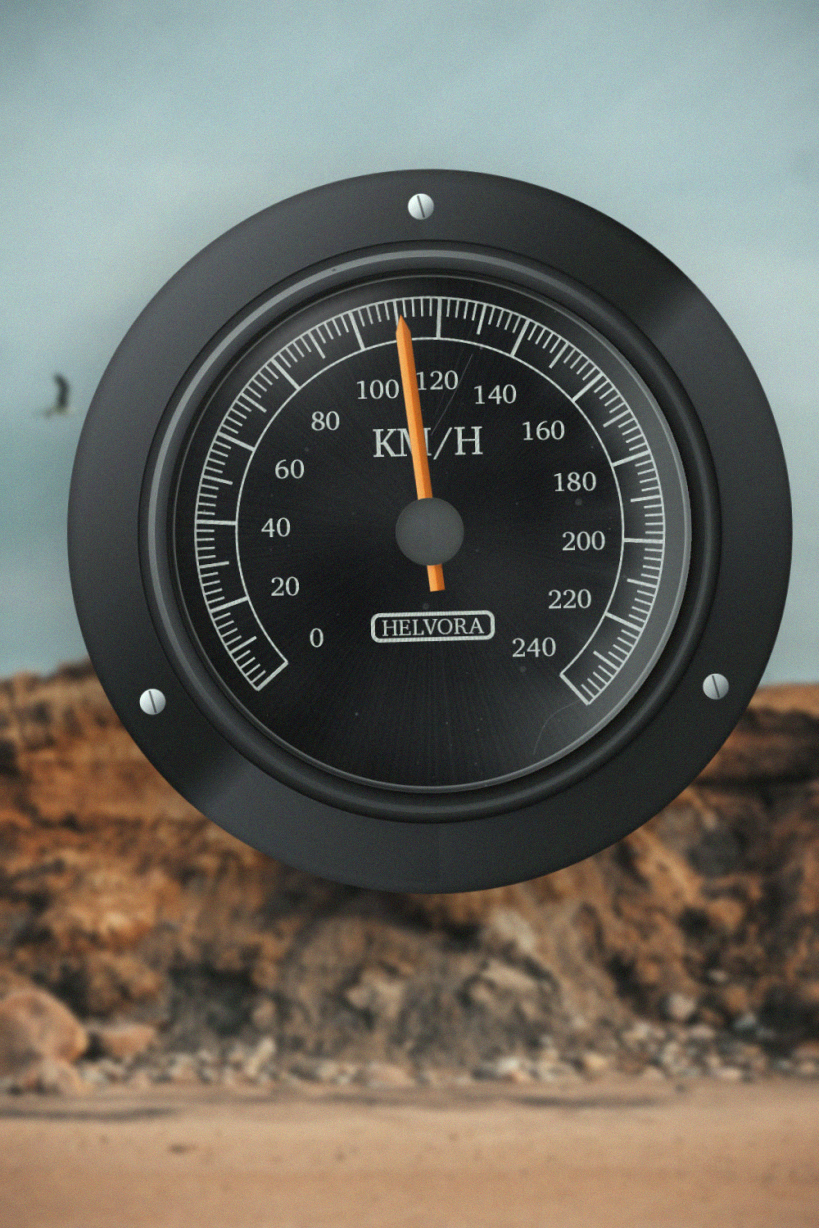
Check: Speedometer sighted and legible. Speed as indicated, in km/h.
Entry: 111 km/h
